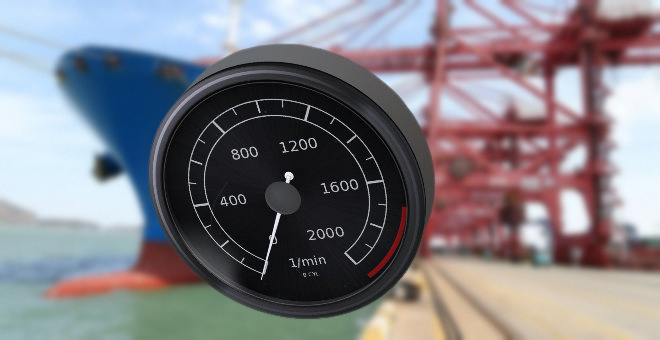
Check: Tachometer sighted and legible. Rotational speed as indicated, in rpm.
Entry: 0 rpm
